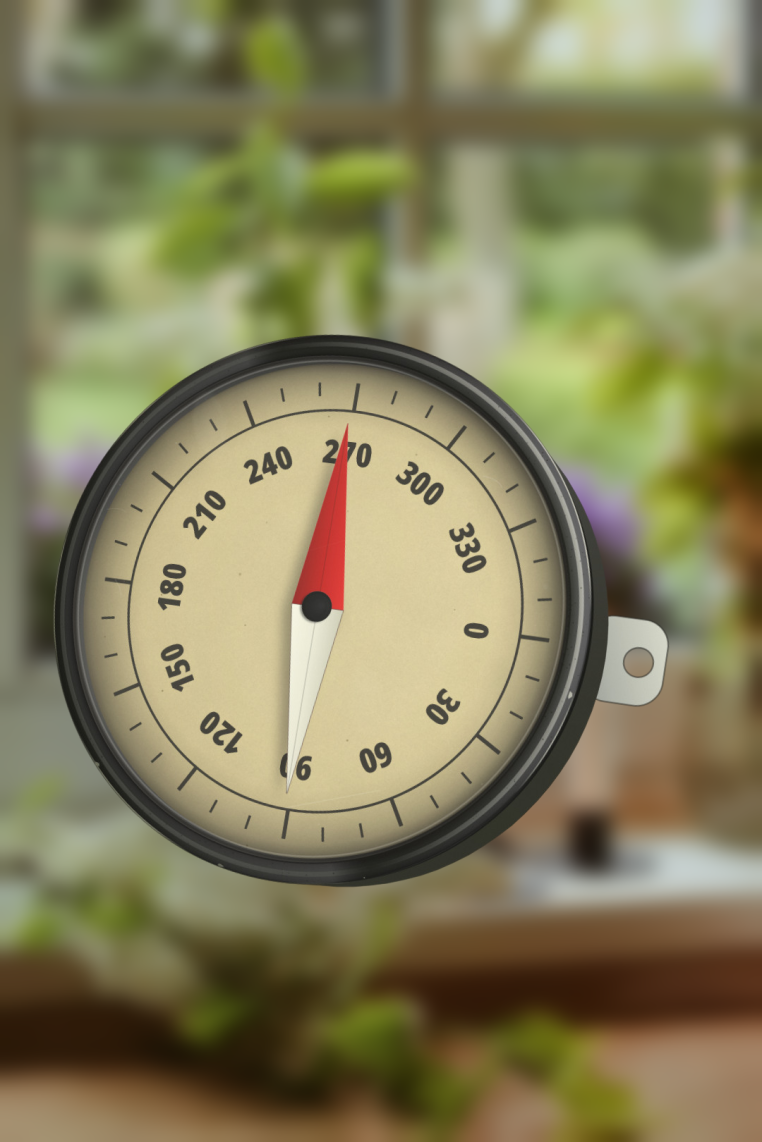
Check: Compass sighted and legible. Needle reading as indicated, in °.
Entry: 270 °
